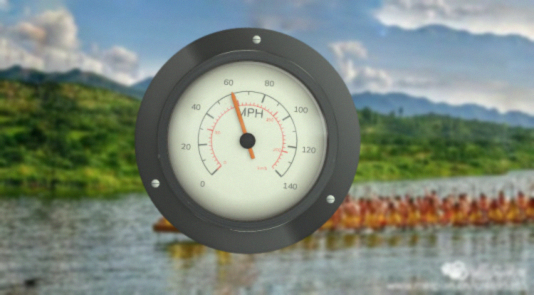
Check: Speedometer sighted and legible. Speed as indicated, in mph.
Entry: 60 mph
